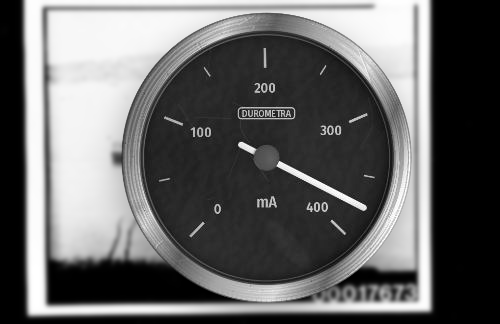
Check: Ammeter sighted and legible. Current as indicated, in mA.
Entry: 375 mA
